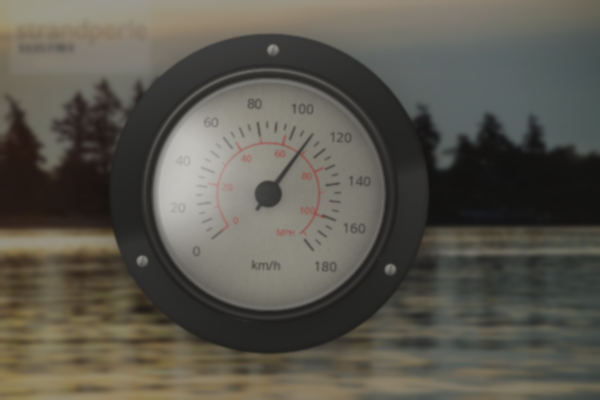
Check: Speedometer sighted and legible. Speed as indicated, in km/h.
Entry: 110 km/h
